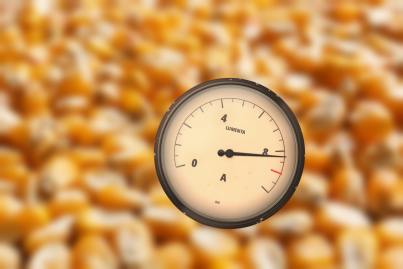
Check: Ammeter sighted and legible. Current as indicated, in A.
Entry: 8.25 A
